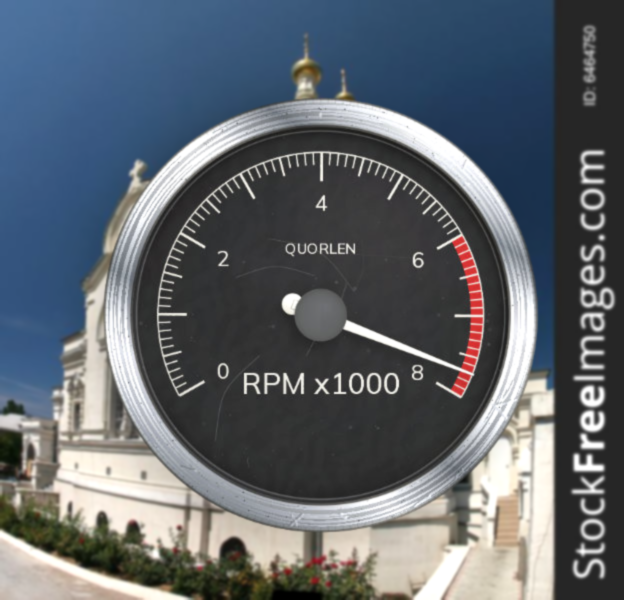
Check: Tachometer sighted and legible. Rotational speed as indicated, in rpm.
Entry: 7700 rpm
